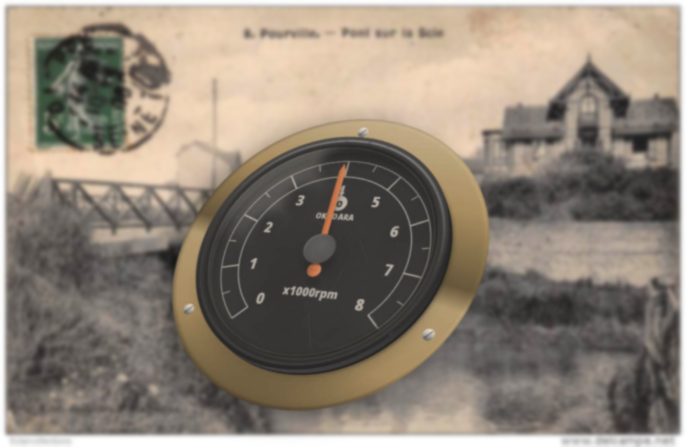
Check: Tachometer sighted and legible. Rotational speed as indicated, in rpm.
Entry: 4000 rpm
